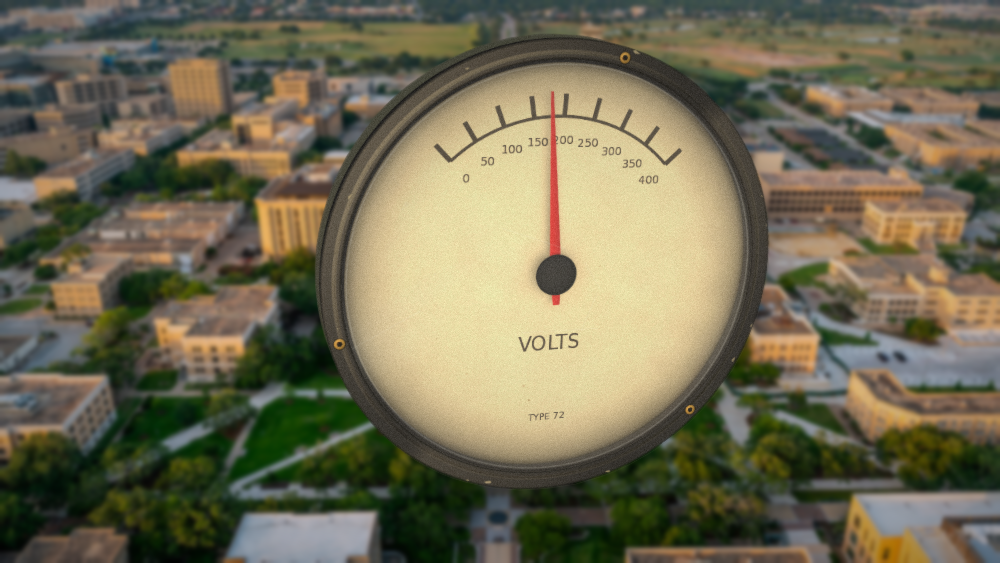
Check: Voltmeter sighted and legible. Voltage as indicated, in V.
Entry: 175 V
